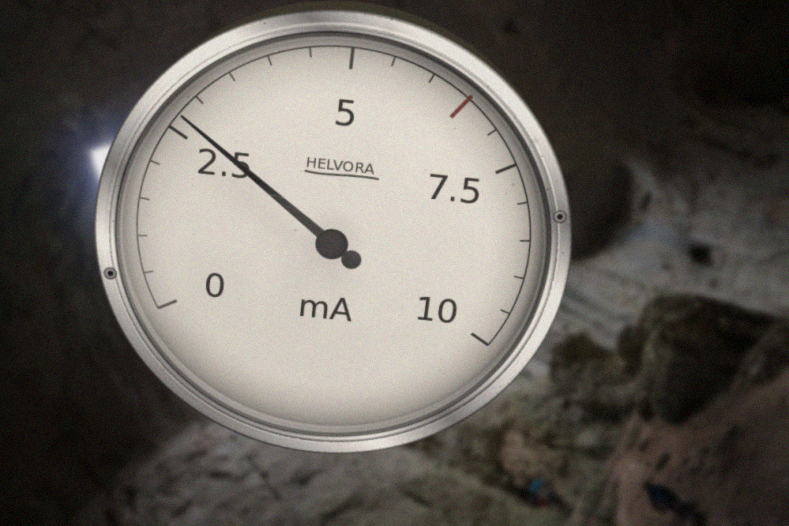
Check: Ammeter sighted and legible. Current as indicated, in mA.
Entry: 2.75 mA
